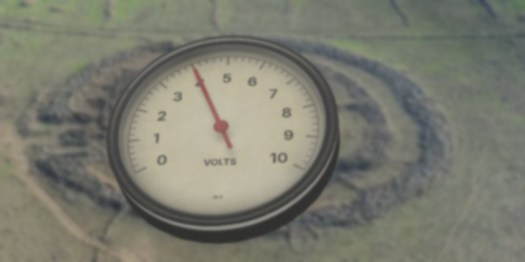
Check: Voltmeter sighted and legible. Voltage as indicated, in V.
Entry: 4 V
